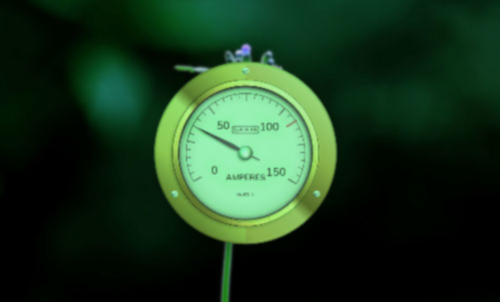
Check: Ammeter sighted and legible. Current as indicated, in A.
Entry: 35 A
